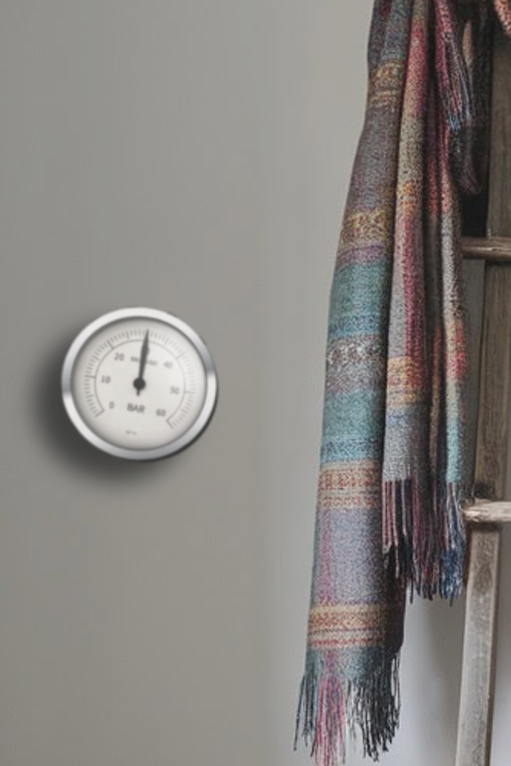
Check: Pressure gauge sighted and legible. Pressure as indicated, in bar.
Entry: 30 bar
